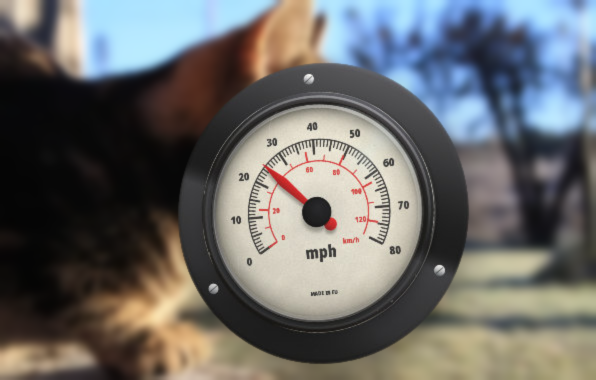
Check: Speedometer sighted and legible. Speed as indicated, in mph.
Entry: 25 mph
